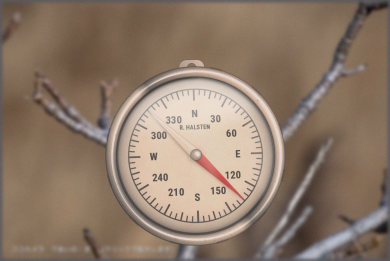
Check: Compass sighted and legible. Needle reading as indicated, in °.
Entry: 135 °
